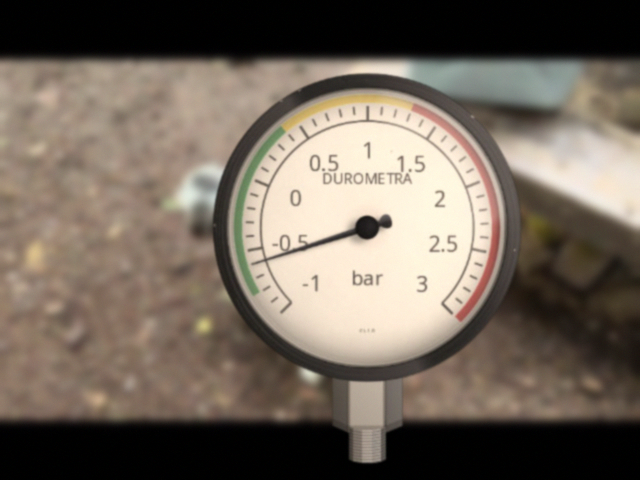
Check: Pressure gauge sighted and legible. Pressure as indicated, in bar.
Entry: -0.6 bar
